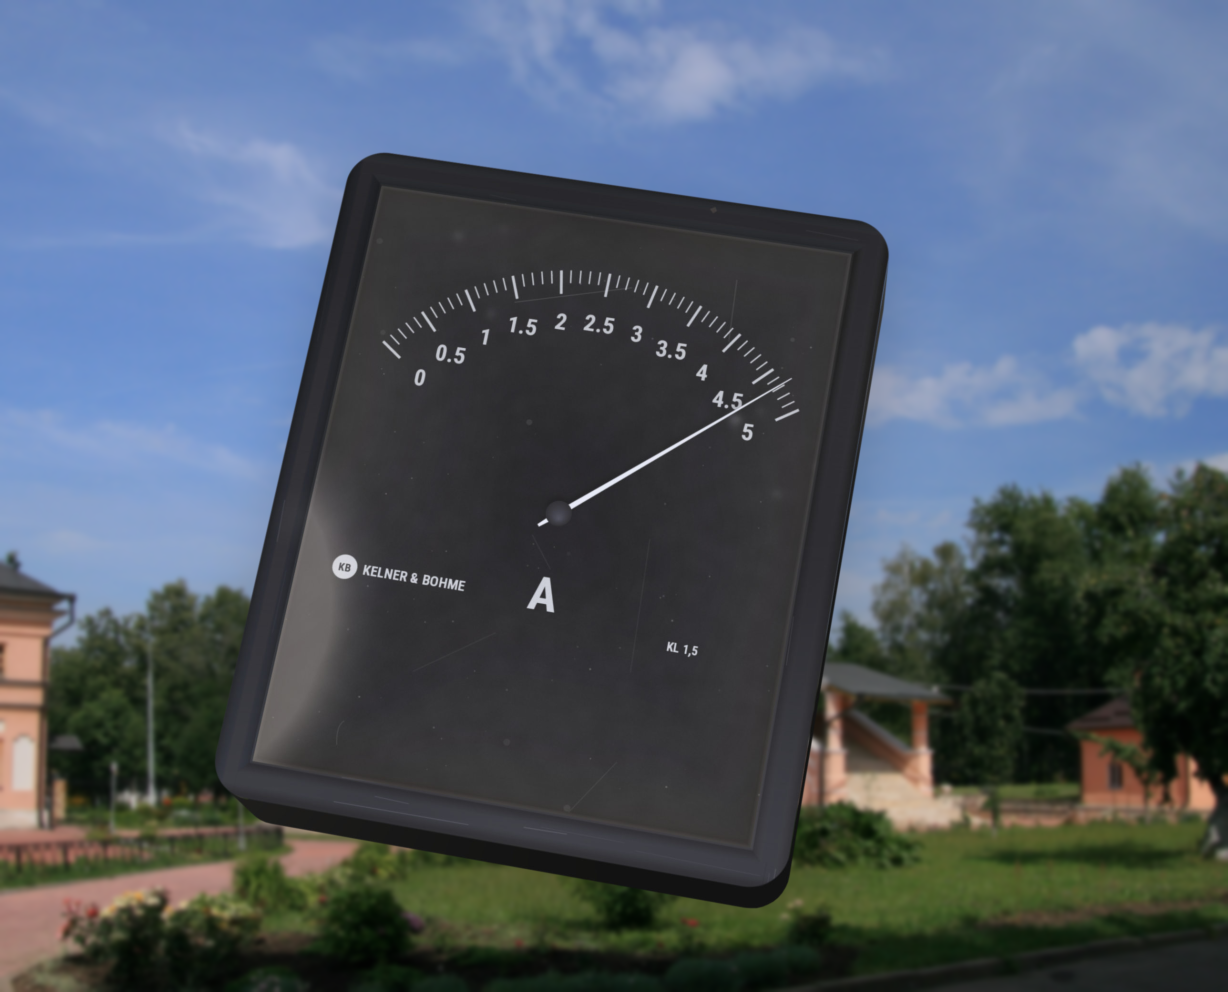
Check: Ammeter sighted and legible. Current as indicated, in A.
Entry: 4.7 A
